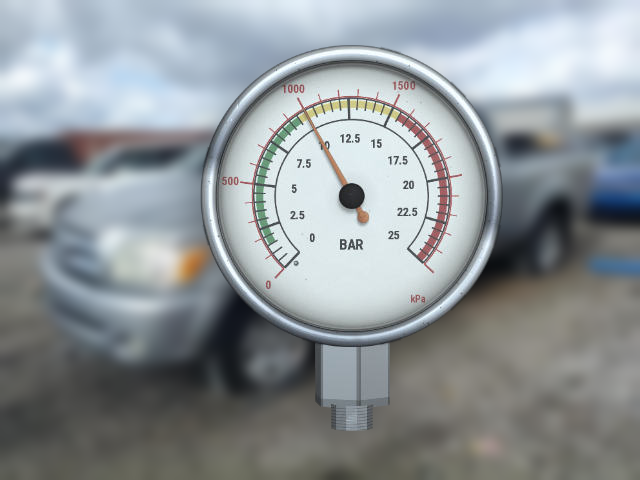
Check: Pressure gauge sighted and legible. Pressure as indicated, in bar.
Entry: 10 bar
